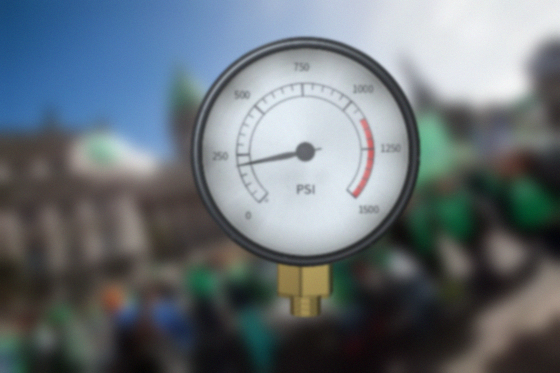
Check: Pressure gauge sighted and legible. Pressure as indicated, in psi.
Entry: 200 psi
